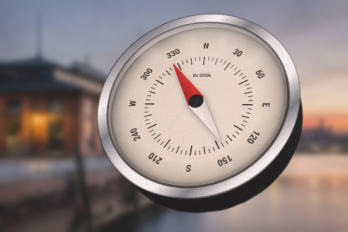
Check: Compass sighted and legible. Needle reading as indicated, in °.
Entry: 325 °
